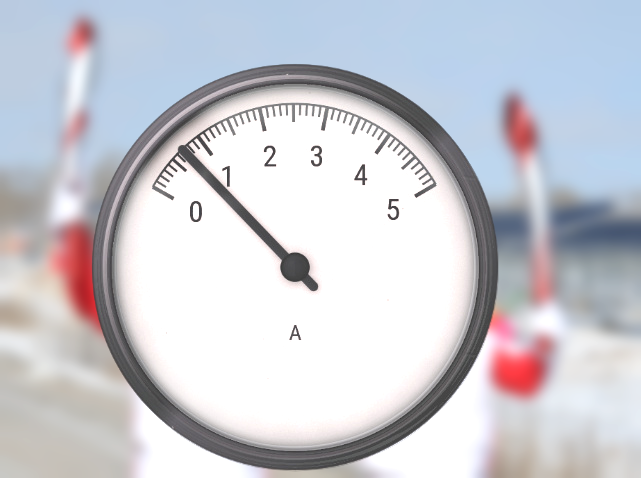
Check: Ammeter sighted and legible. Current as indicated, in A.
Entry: 0.7 A
